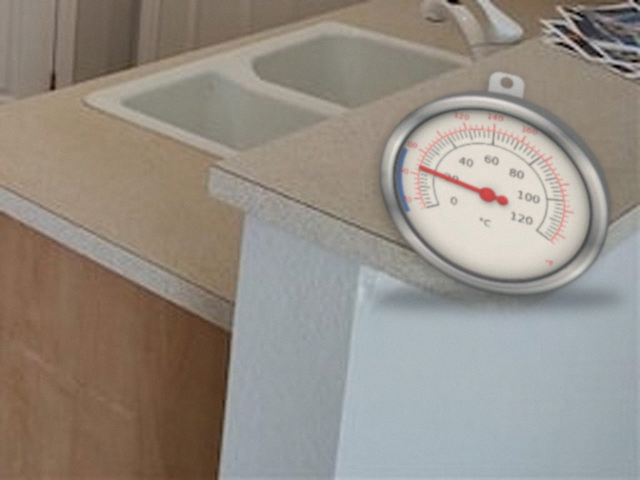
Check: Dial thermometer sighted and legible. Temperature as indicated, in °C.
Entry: 20 °C
